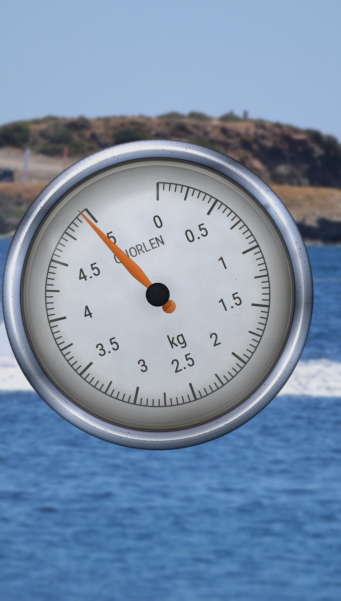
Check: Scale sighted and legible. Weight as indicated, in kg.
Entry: 4.95 kg
